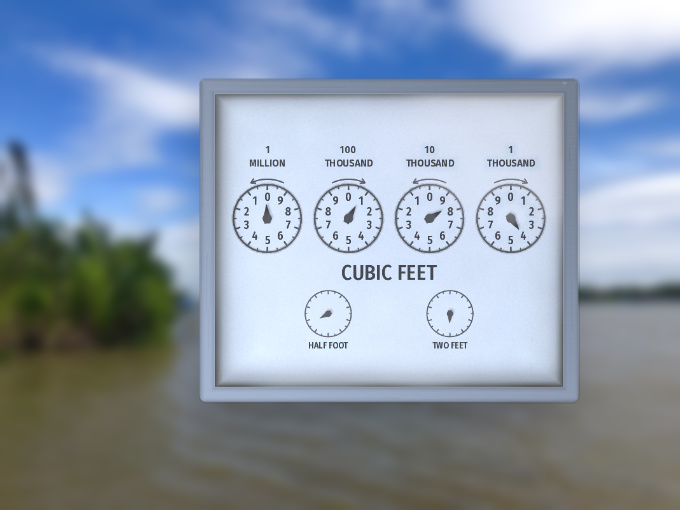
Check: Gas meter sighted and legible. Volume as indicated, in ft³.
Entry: 8400 ft³
